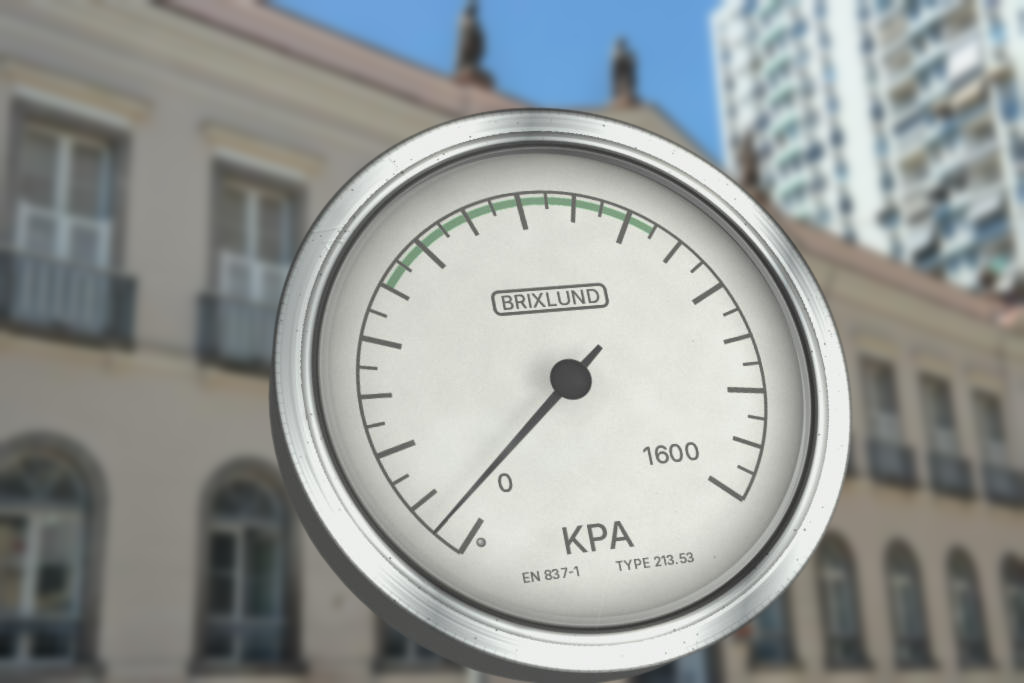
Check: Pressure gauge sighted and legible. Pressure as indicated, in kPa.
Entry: 50 kPa
